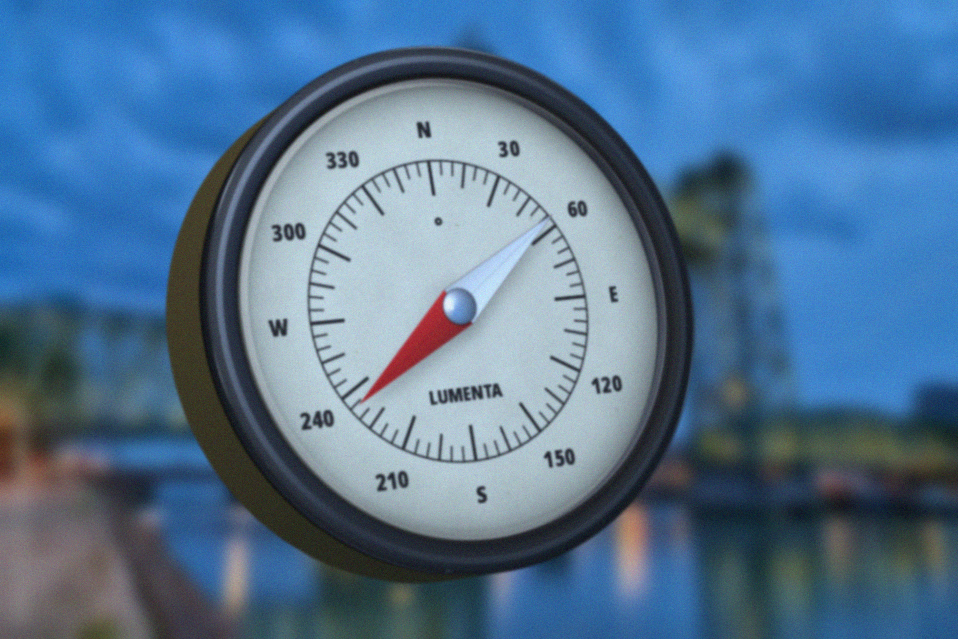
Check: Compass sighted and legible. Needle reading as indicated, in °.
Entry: 235 °
